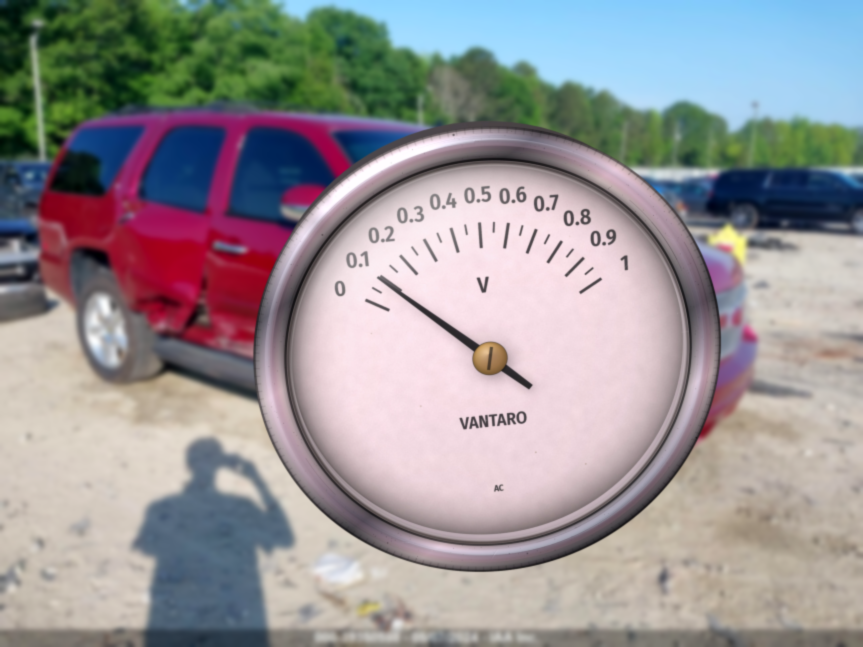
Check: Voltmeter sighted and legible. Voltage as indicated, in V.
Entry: 0.1 V
